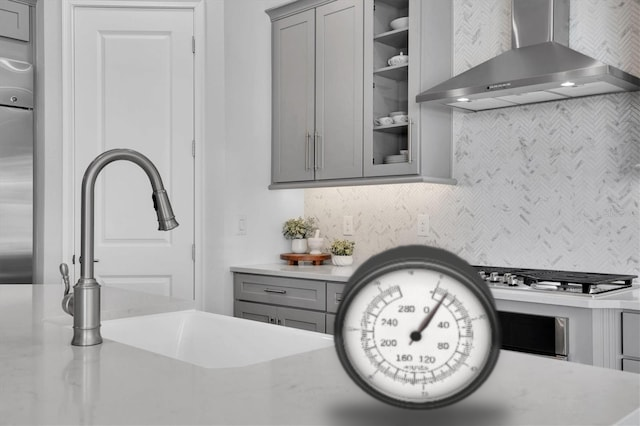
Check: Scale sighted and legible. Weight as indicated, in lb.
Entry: 10 lb
